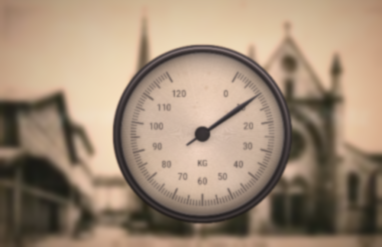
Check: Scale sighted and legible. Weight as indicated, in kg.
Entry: 10 kg
